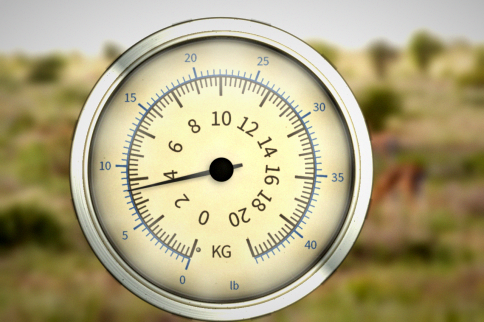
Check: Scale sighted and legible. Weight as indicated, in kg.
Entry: 3.6 kg
